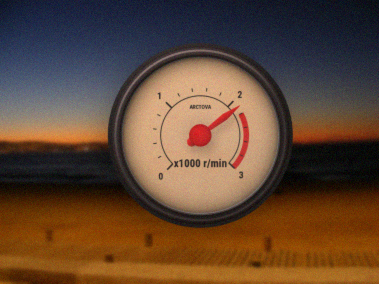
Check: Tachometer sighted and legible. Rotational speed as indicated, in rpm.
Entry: 2100 rpm
